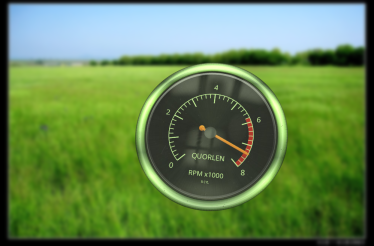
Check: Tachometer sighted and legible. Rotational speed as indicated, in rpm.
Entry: 7400 rpm
